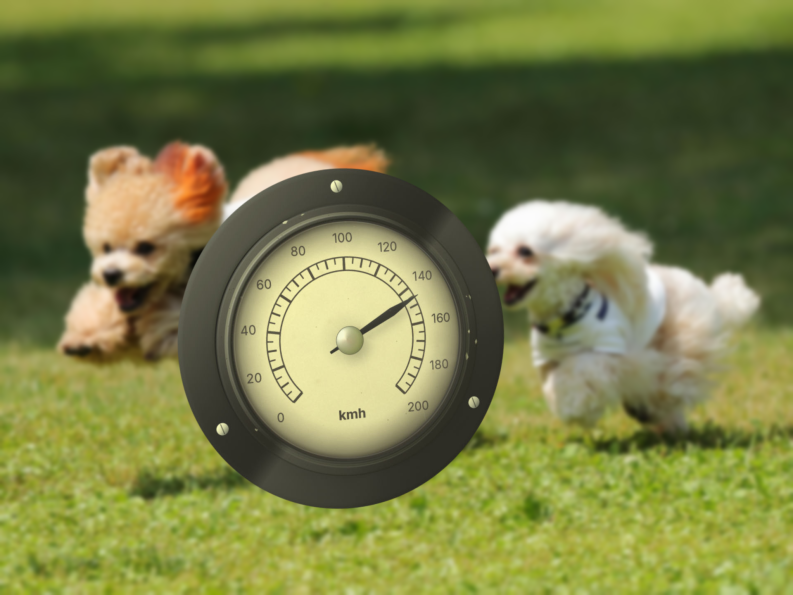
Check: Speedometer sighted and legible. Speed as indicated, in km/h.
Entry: 145 km/h
